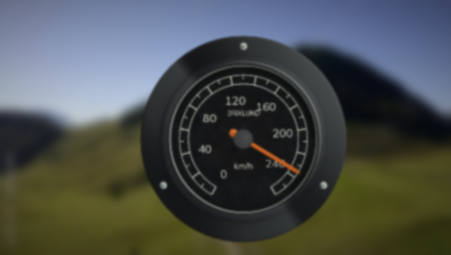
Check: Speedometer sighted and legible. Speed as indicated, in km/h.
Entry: 235 km/h
